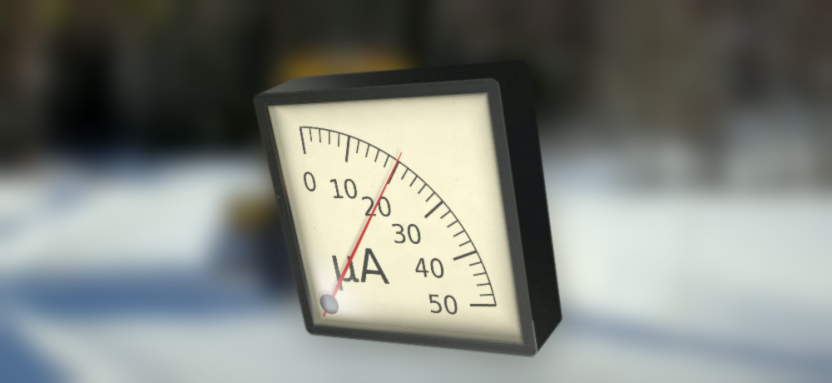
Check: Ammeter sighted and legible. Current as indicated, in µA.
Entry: 20 µA
